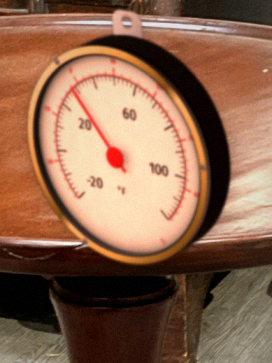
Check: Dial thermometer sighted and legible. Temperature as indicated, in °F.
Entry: 30 °F
